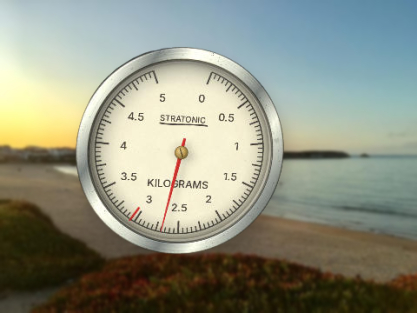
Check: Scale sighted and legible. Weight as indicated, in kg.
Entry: 2.7 kg
